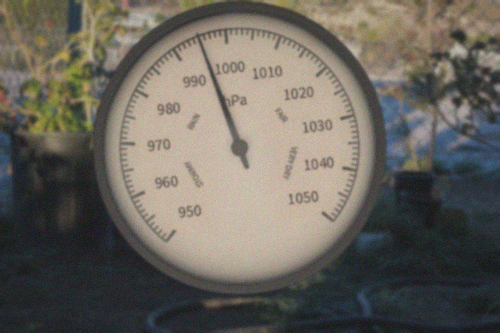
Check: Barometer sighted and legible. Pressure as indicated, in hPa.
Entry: 995 hPa
